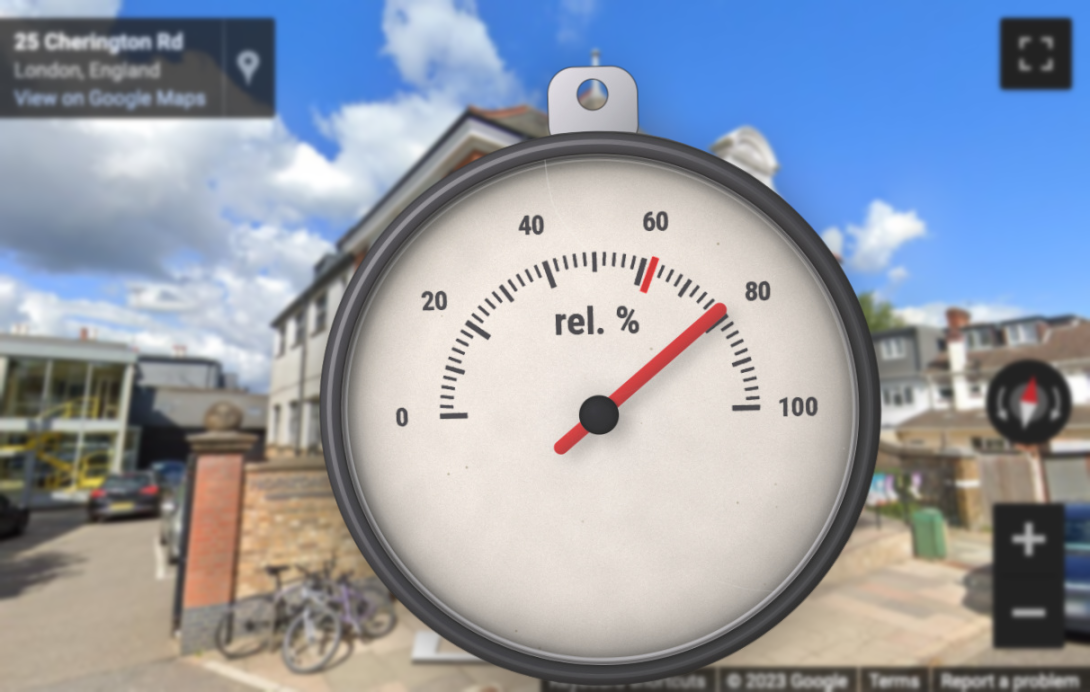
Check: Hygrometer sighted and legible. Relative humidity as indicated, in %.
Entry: 78 %
